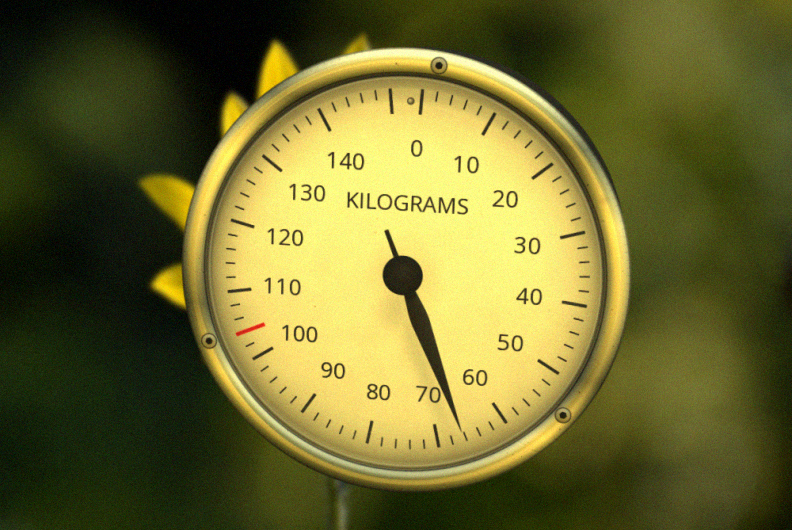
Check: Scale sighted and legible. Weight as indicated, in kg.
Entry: 66 kg
